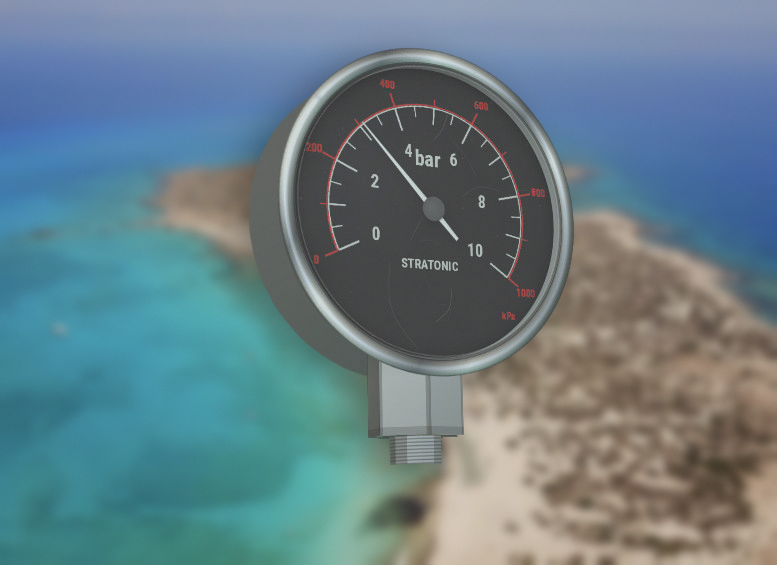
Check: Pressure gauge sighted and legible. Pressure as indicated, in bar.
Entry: 3 bar
